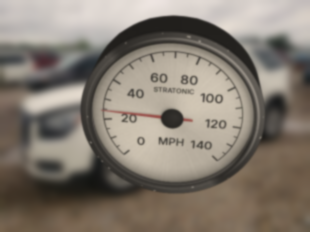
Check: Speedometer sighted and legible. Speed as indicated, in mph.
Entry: 25 mph
